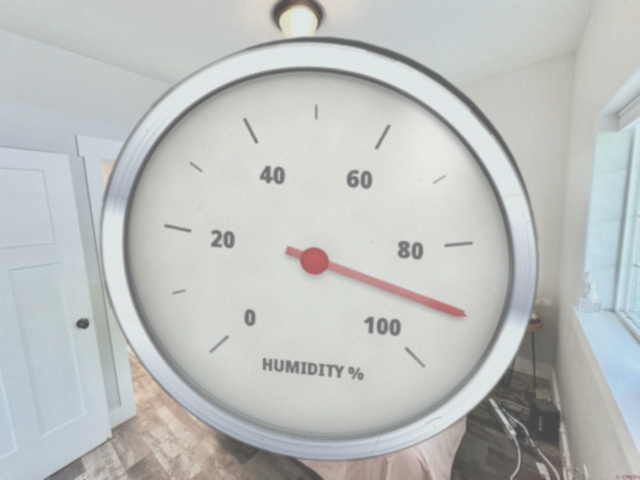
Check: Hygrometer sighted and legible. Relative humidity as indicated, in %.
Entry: 90 %
